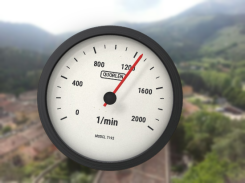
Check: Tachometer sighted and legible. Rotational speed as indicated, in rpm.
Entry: 1250 rpm
